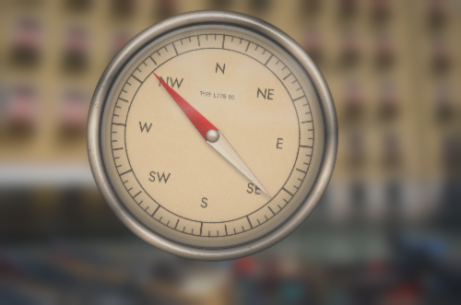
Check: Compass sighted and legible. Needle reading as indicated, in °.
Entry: 310 °
